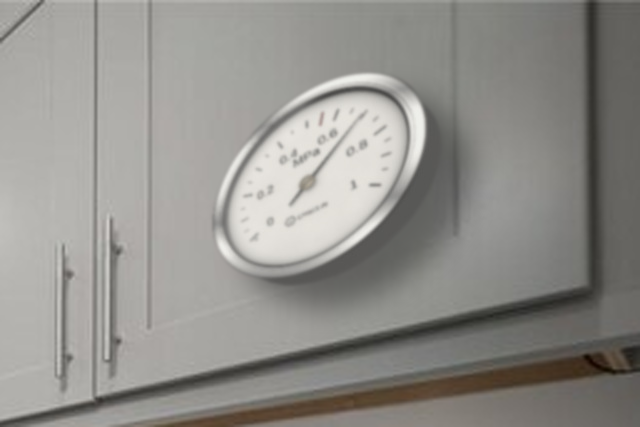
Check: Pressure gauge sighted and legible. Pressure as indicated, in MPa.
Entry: 0.7 MPa
